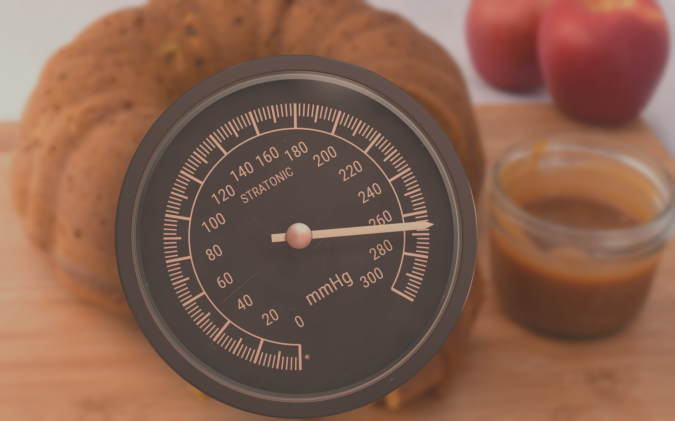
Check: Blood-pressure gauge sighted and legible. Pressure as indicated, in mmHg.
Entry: 266 mmHg
